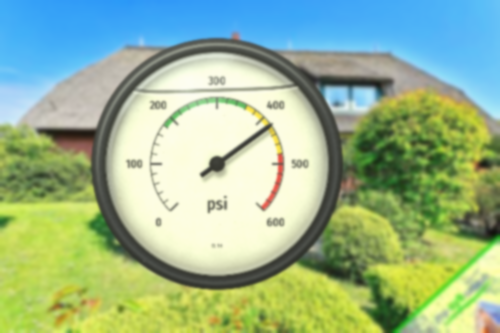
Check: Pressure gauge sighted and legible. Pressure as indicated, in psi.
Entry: 420 psi
